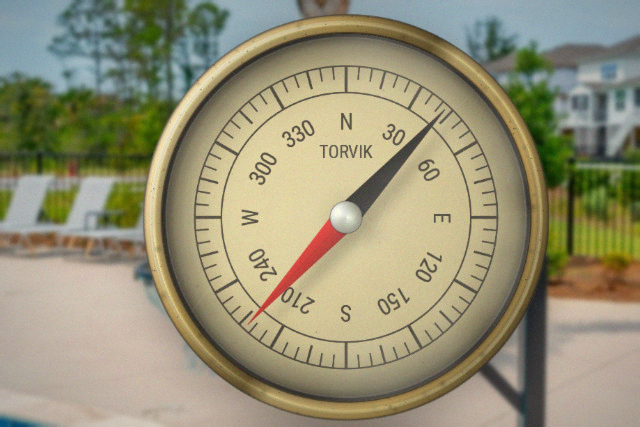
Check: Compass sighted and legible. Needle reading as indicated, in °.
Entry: 222.5 °
